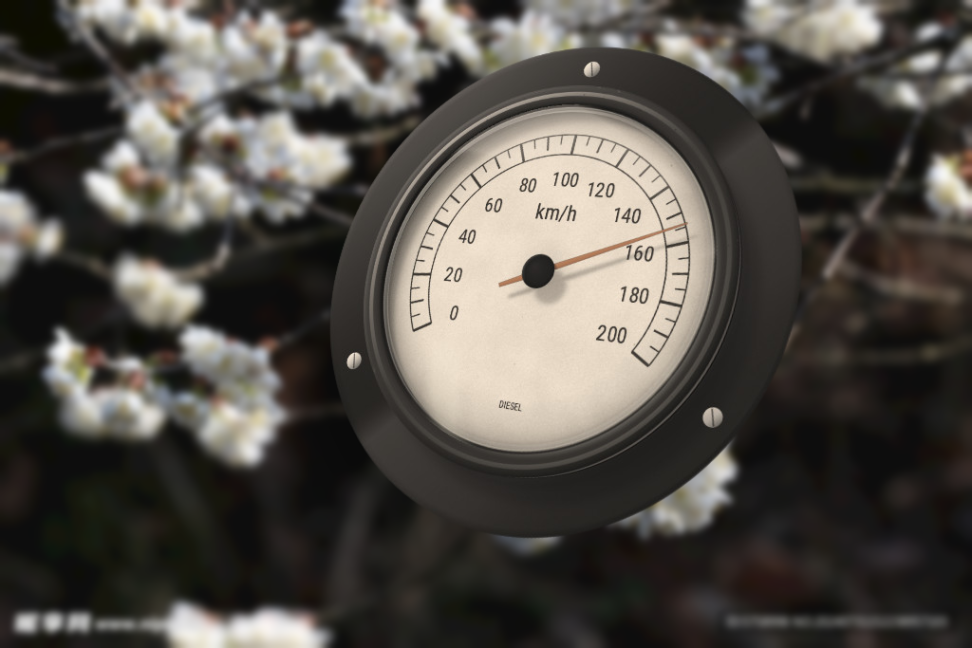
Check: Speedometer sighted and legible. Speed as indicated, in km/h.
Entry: 155 km/h
